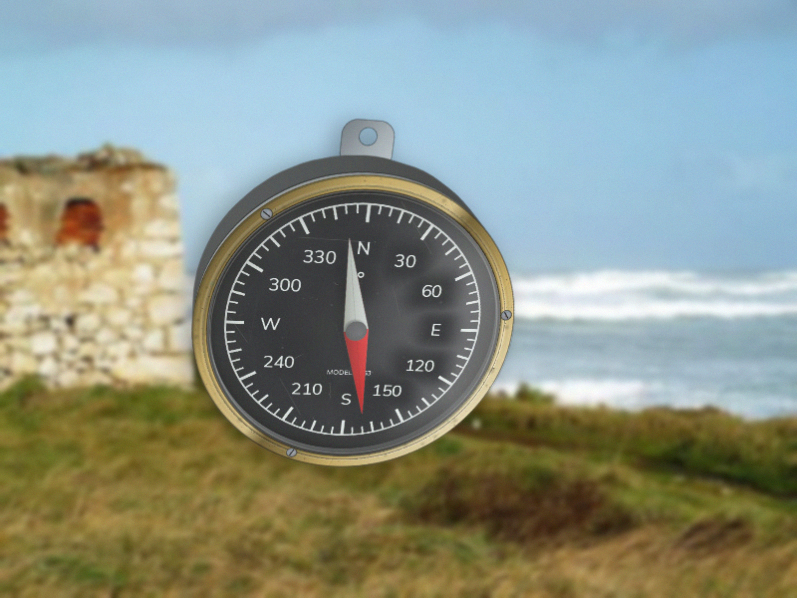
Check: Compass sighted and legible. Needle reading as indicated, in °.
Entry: 170 °
